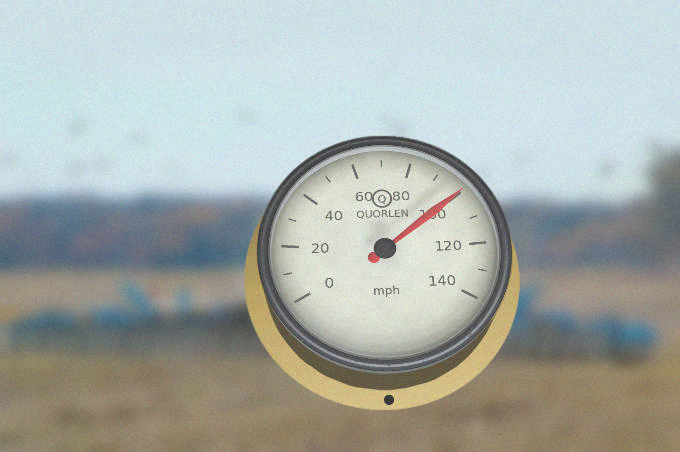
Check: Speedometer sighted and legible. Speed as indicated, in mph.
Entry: 100 mph
